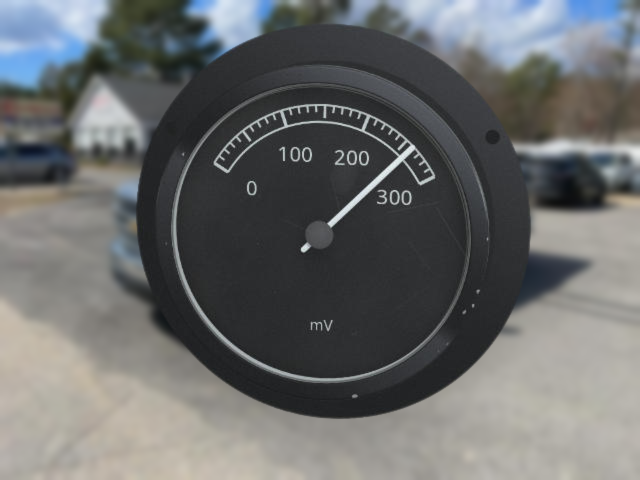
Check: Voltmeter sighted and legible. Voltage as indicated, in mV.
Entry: 260 mV
